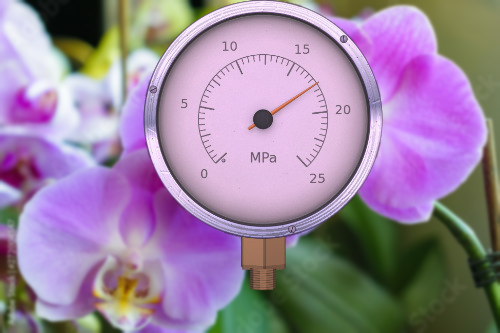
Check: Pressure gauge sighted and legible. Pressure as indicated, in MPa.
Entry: 17.5 MPa
